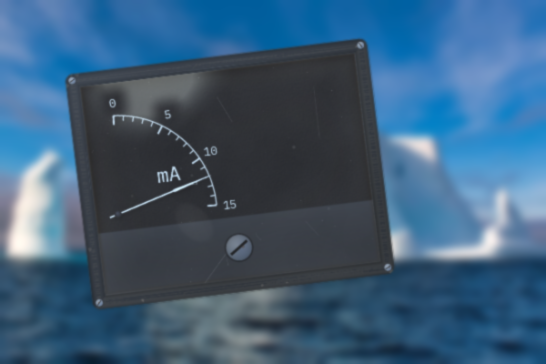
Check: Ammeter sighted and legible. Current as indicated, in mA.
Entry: 12 mA
